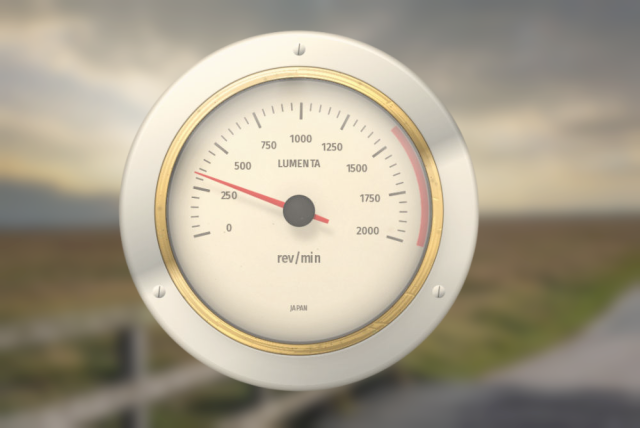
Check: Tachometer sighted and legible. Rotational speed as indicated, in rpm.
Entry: 325 rpm
